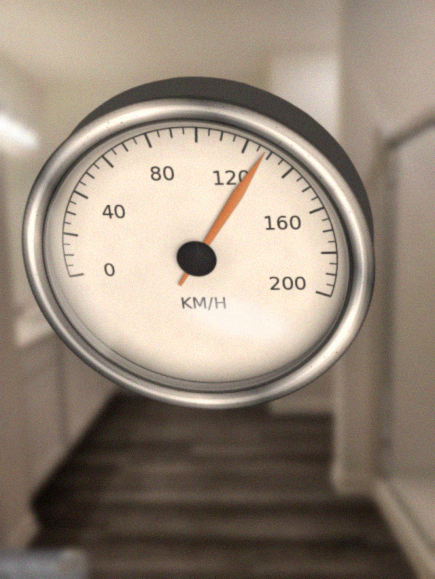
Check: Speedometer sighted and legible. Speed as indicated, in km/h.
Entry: 127.5 km/h
